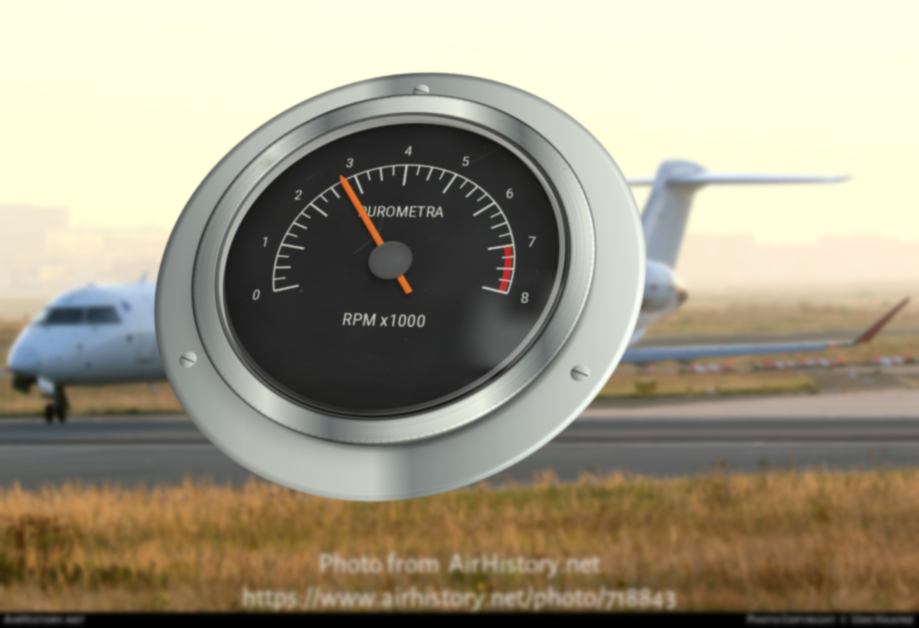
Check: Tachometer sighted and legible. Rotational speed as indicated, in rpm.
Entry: 2750 rpm
